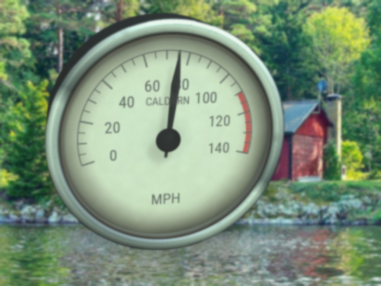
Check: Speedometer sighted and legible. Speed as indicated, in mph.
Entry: 75 mph
